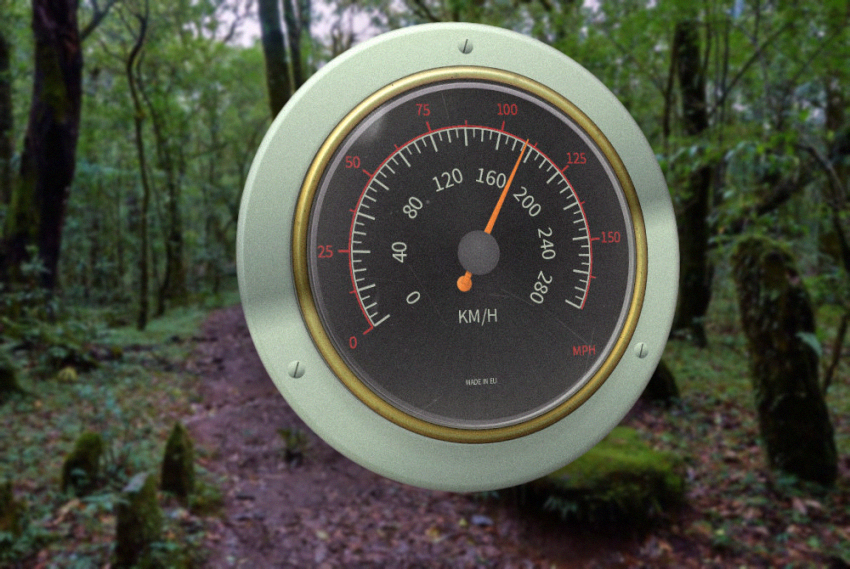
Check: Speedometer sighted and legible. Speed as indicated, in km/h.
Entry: 175 km/h
